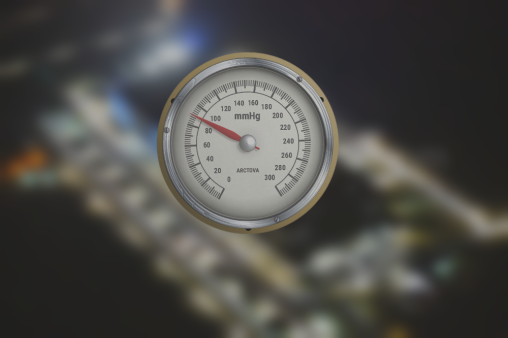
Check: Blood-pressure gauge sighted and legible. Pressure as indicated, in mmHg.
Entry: 90 mmHg
